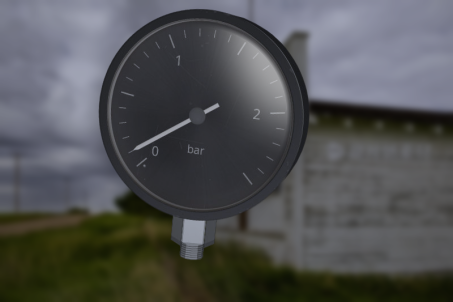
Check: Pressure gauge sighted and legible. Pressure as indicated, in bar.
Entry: 0.1 bar
